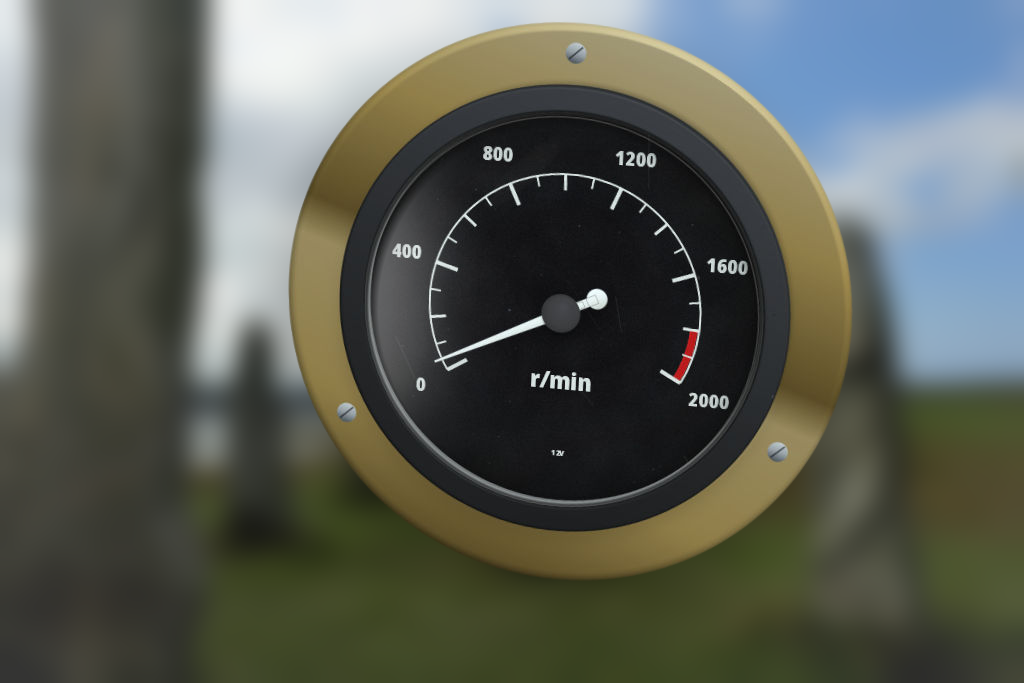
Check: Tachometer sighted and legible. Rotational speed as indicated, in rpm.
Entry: 50 rpm
